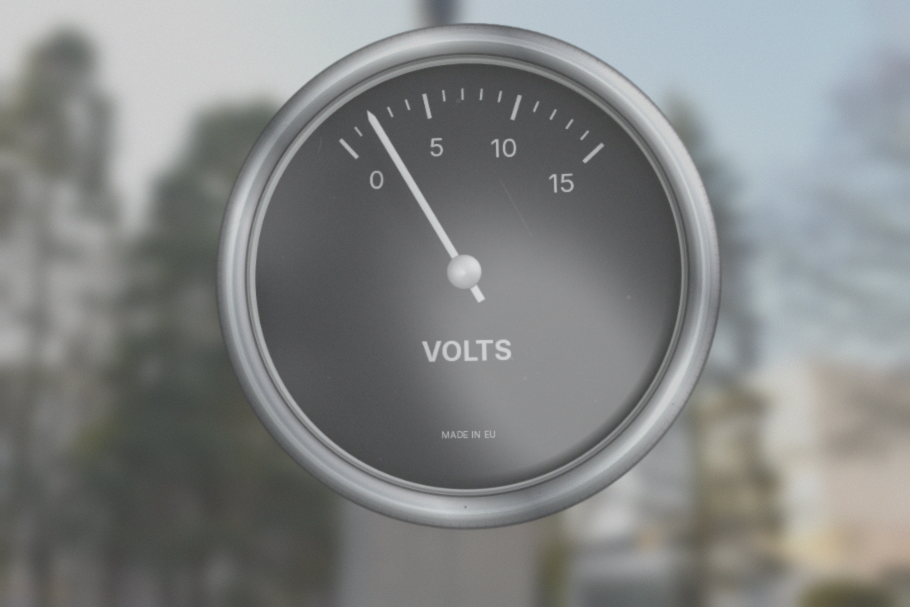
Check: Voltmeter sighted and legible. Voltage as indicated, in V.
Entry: 2 V
